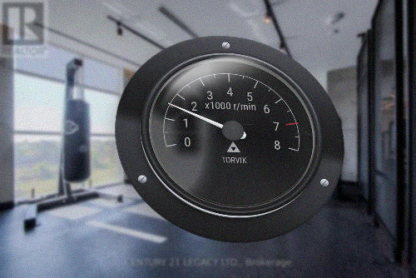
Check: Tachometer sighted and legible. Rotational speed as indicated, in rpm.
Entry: 1500 rpm
